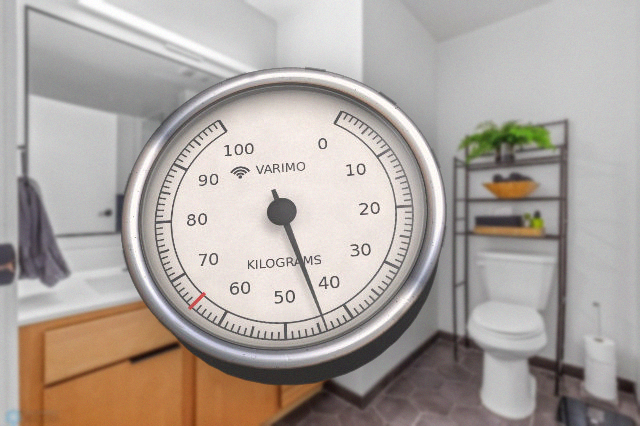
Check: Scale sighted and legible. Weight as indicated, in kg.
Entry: 44 kg
